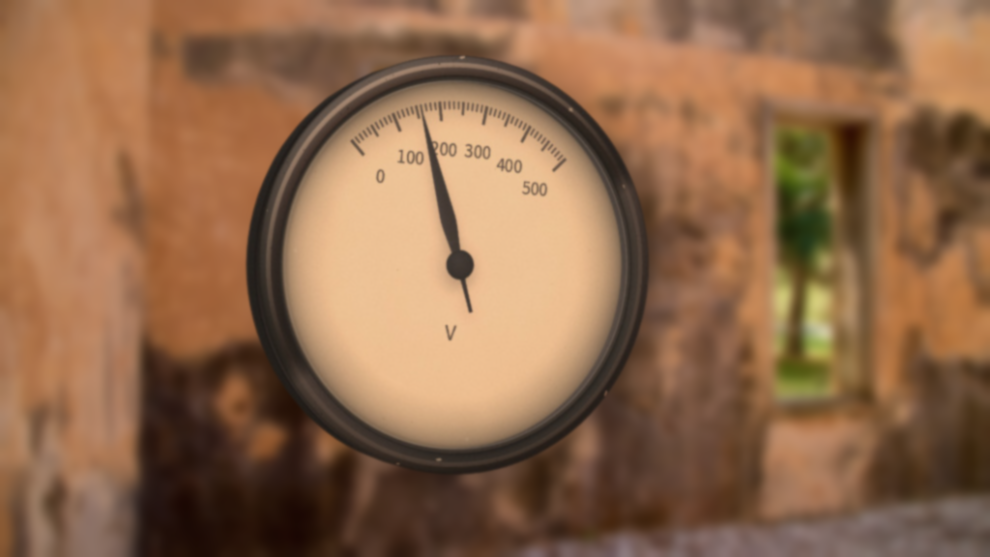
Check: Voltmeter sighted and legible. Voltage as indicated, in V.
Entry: 150 V
